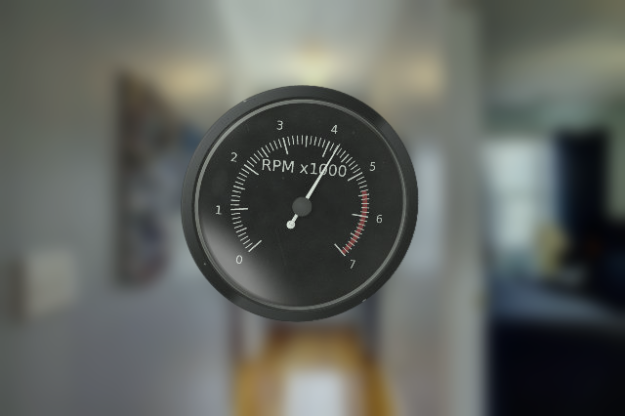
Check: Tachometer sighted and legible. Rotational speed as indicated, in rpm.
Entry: 4200 rpm
